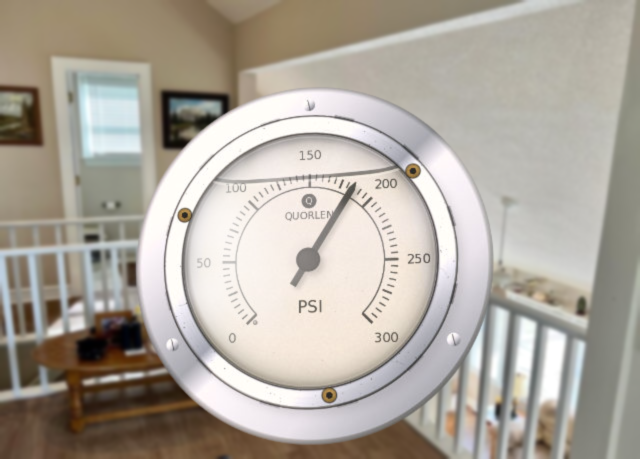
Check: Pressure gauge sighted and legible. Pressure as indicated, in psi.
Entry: 185 psi
